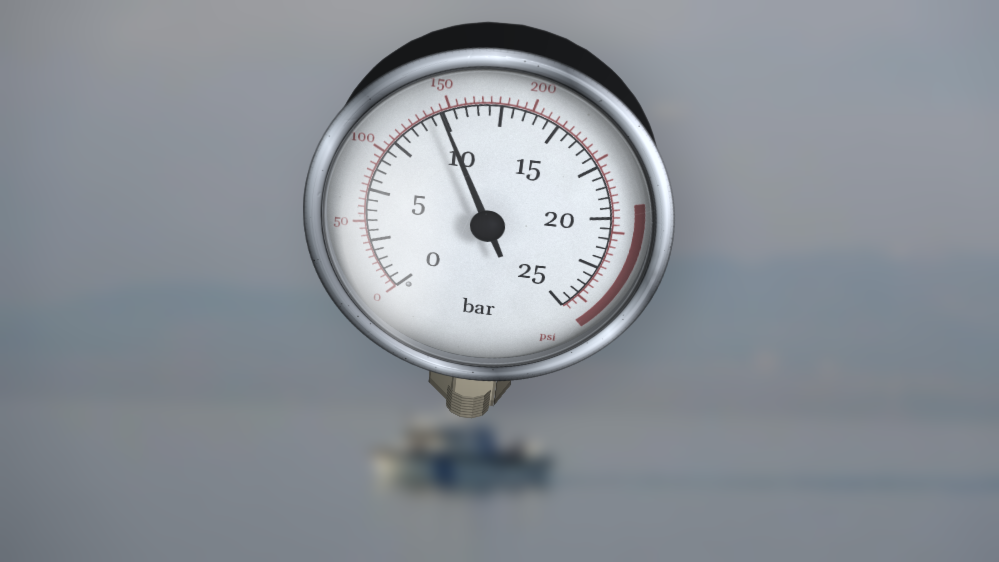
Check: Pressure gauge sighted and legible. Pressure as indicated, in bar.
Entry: 10 bar
